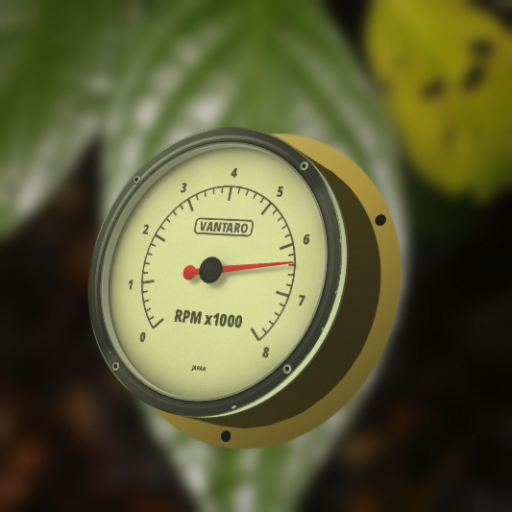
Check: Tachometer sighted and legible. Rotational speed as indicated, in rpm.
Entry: 6400 rpm
